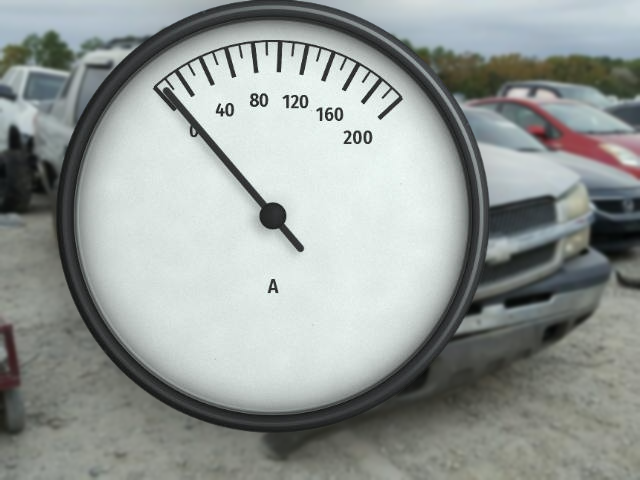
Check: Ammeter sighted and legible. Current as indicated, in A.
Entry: 5 A
